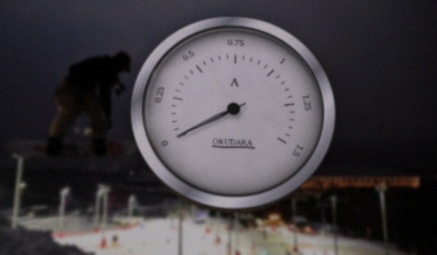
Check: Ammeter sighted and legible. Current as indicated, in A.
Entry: 0 A
